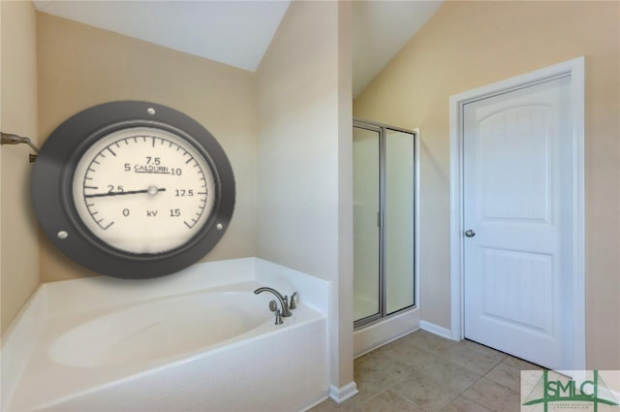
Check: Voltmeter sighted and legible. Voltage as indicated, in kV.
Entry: 2 kV
